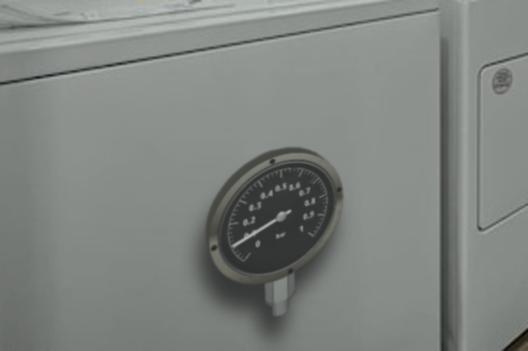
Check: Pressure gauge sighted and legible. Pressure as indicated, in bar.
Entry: 0.1 bar
